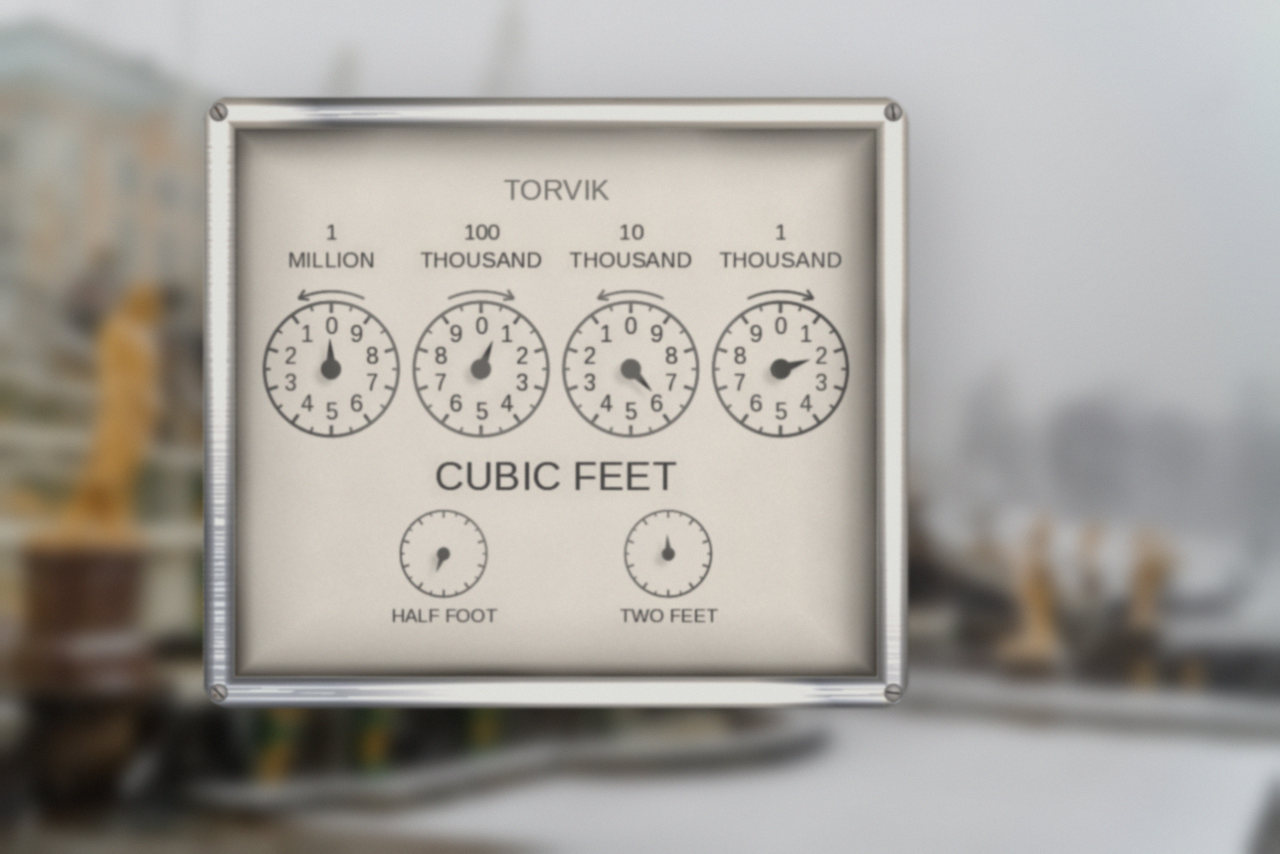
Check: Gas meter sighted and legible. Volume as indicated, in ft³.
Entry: 6200 ft³
